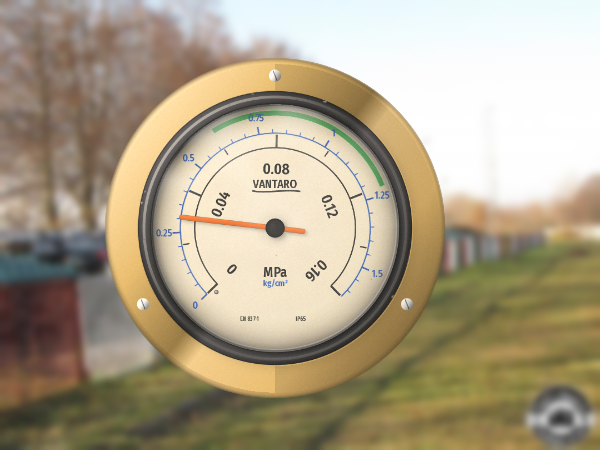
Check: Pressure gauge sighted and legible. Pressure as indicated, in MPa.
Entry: 0.03 MPa
